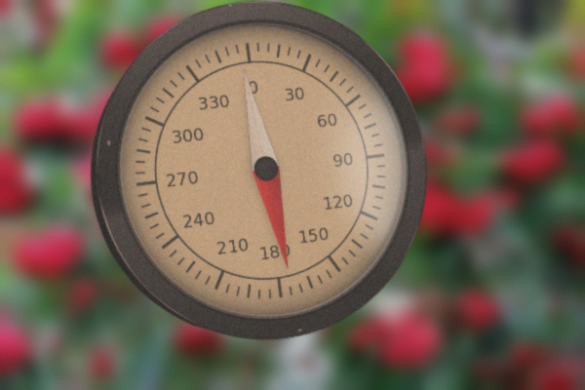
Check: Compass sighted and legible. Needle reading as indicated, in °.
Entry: 175 °
